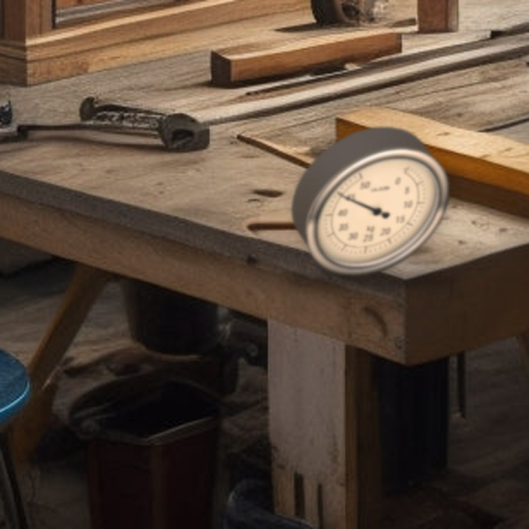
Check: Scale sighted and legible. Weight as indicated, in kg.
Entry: 45 kg
